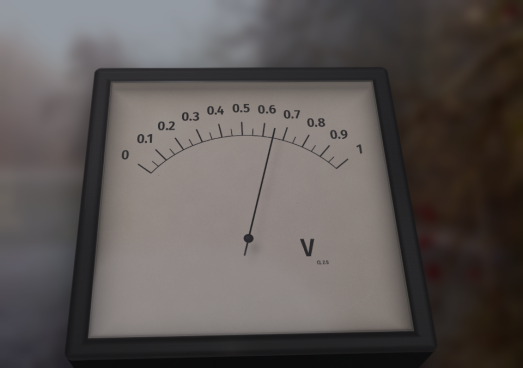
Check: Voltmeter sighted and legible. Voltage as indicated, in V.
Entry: 0.65 V
